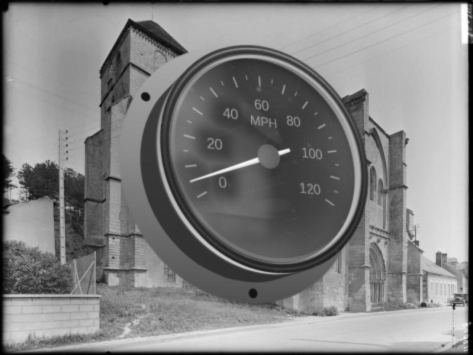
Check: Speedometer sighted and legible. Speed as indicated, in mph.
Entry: 5 mph
